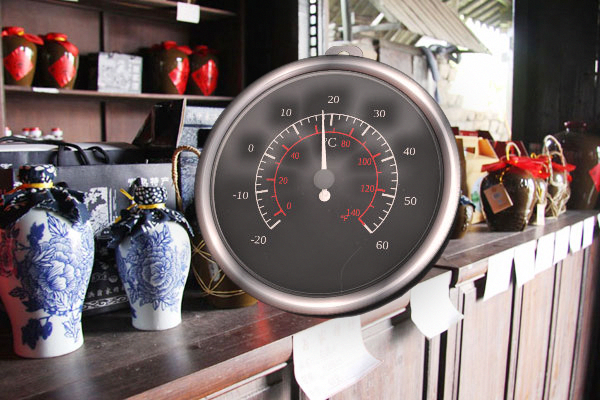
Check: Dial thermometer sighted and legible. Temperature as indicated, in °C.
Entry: 18 °C
